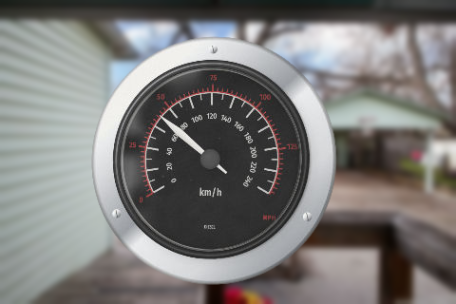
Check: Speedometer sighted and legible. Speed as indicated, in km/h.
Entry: 70 km/h
